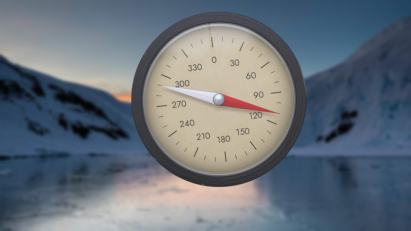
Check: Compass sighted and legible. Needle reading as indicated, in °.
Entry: 110 °
